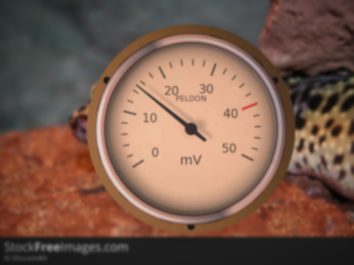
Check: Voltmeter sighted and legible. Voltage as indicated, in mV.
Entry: 15 mV
